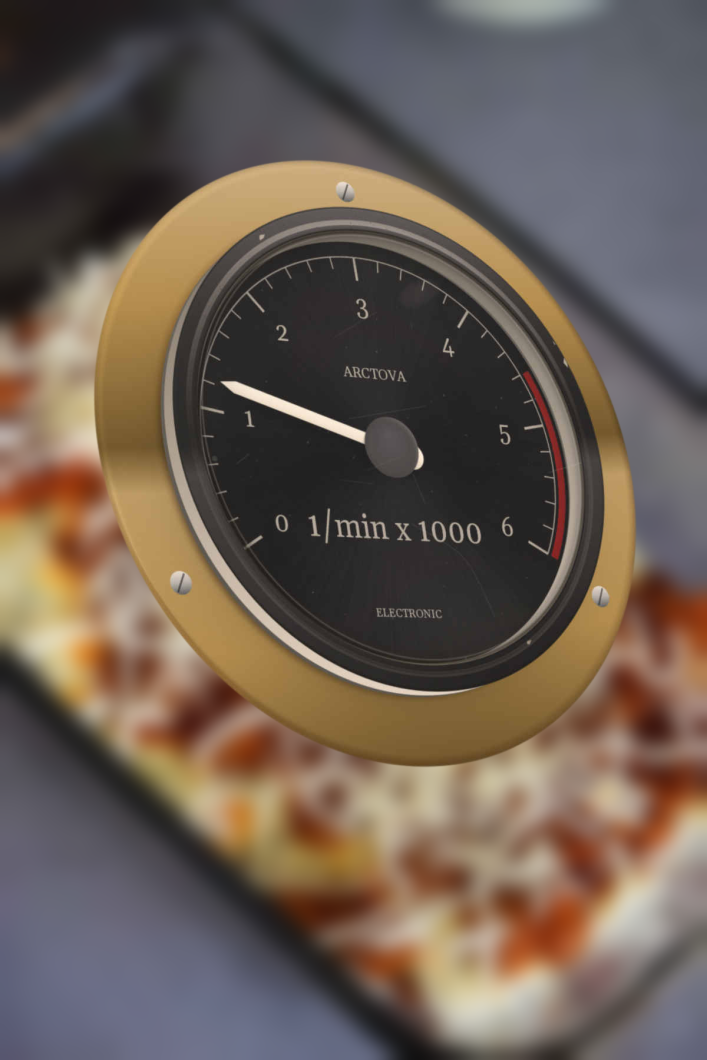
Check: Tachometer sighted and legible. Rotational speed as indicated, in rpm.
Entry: 1200 rpm
